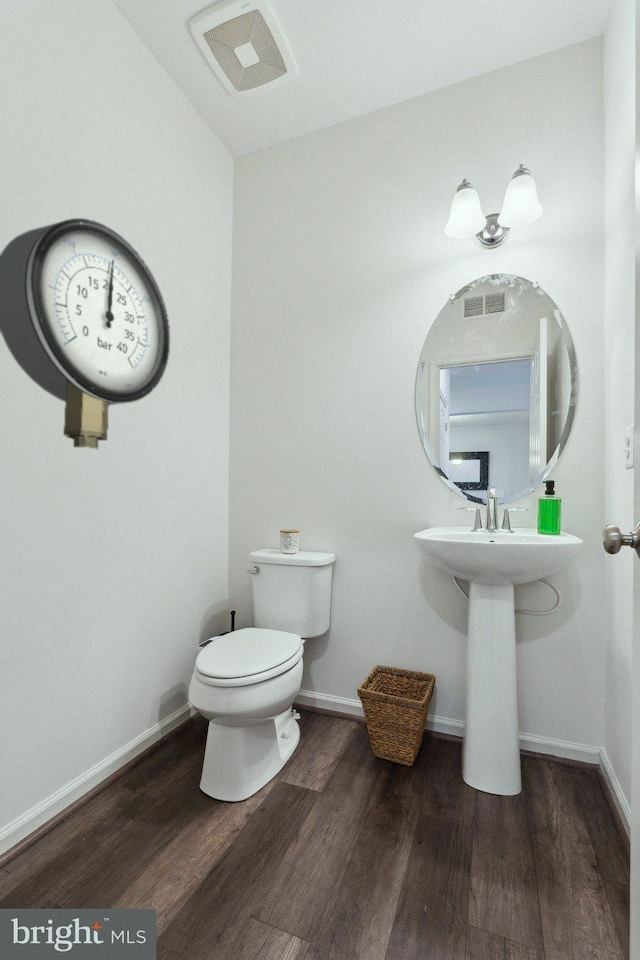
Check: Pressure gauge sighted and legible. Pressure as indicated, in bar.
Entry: 20 bar
